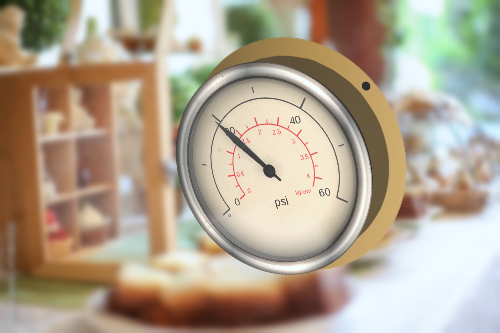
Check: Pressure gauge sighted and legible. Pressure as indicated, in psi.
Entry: 20 psi
